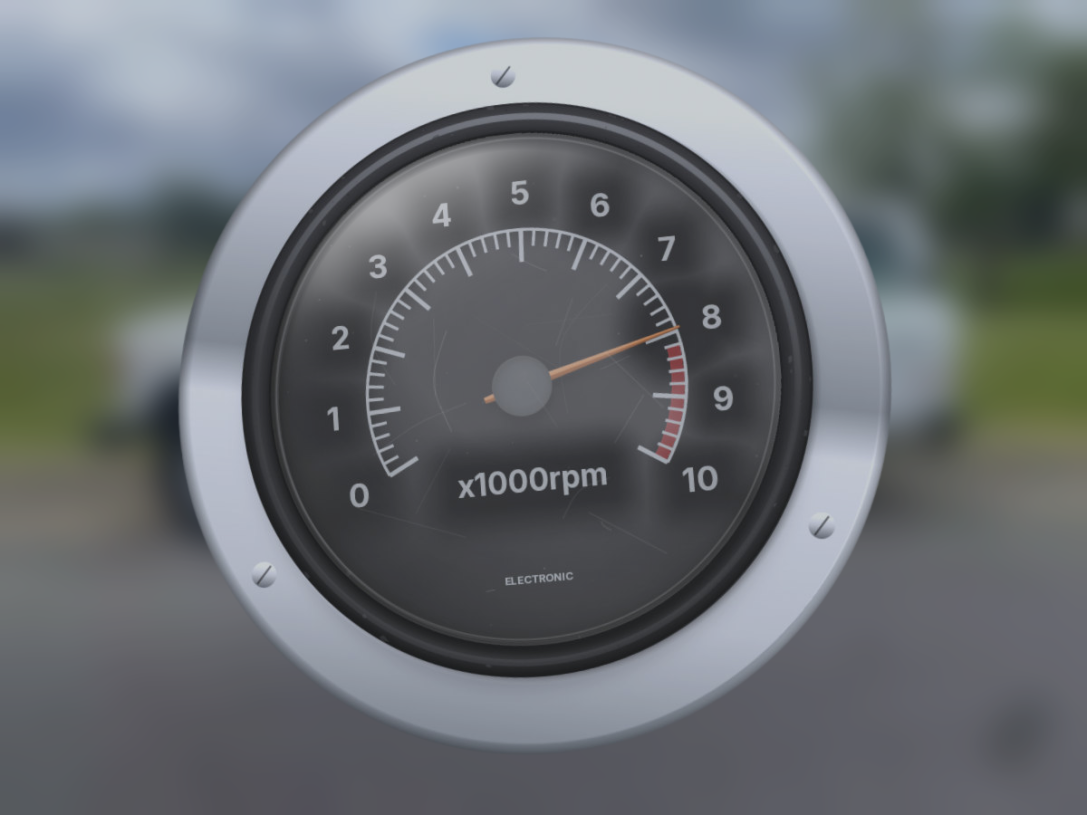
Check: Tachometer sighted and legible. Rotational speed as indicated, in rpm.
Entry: 8000 rpm
